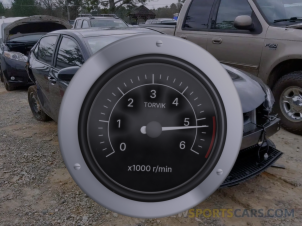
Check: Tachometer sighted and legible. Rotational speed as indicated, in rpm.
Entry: 5200 rpm
